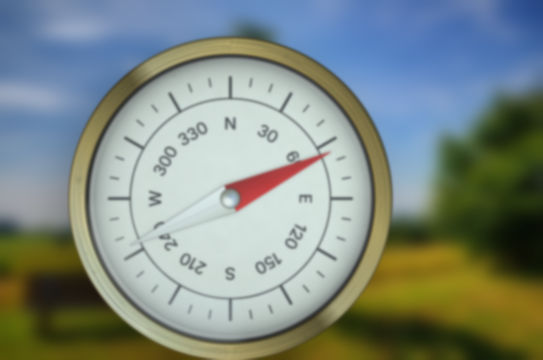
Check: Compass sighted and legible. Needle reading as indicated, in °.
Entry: 65 °
